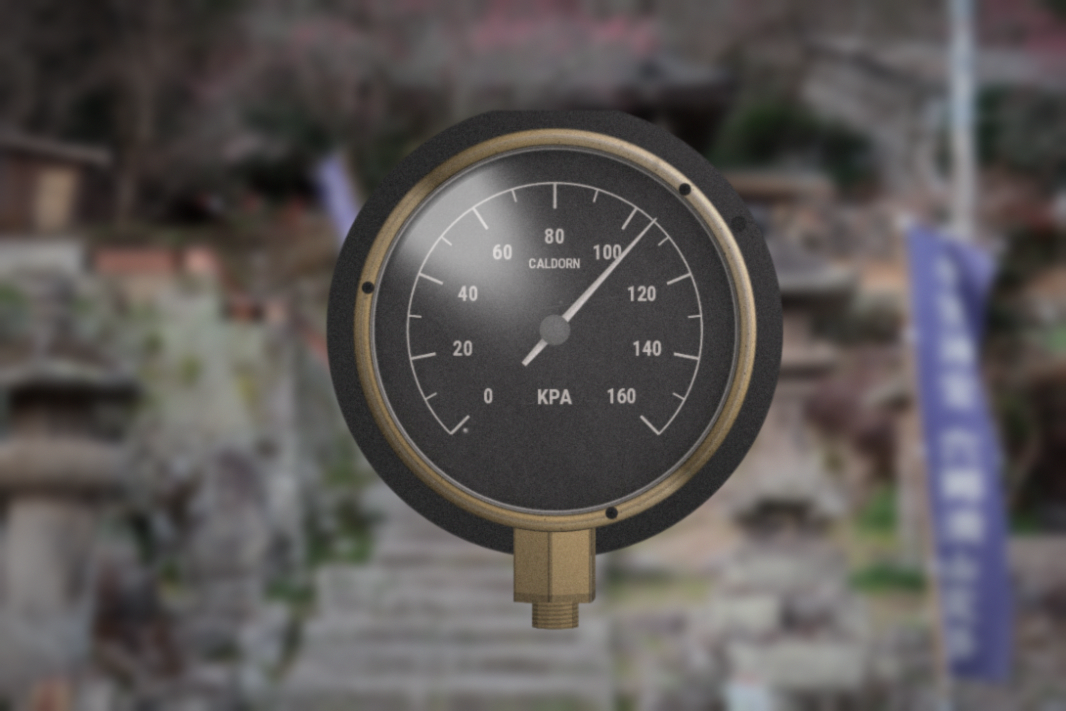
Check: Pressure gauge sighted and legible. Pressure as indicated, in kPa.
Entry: 105 kPa
